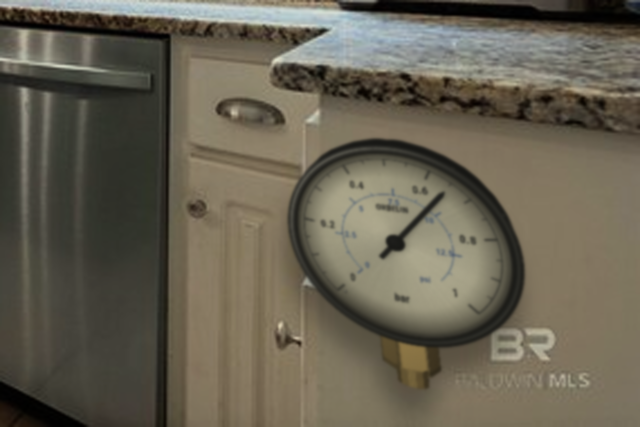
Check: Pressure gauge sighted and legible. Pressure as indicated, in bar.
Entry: 0.65 bar
